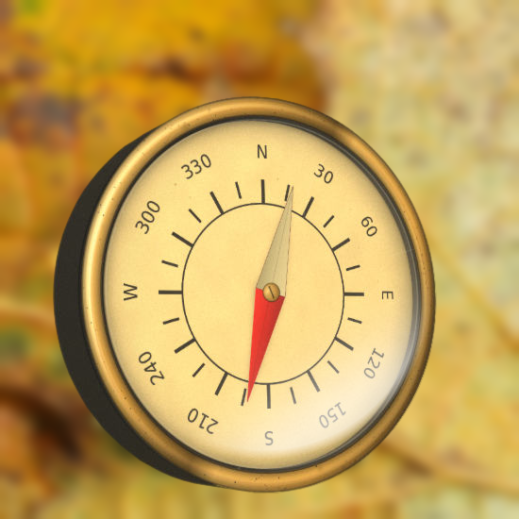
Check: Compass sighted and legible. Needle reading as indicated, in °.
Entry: 195 °
